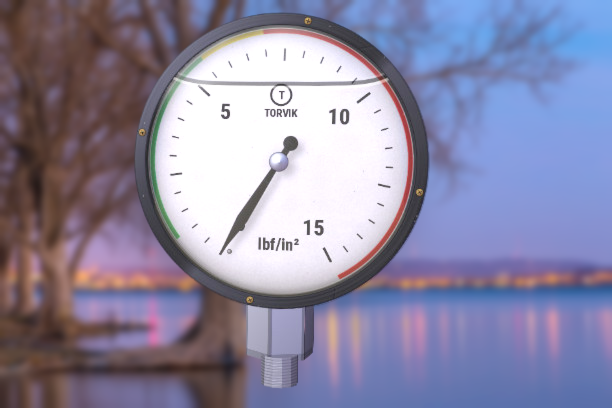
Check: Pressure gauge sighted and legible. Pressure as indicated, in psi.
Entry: 0 psi
